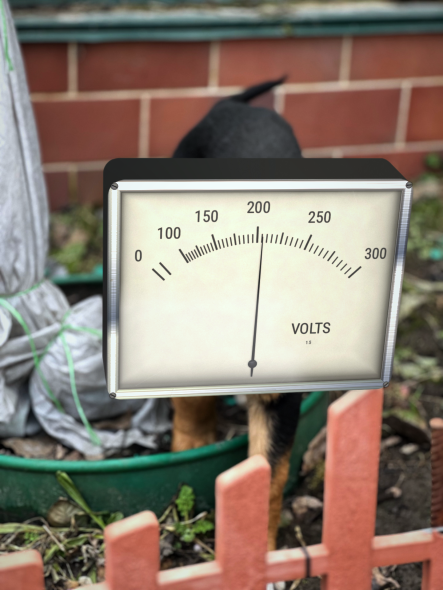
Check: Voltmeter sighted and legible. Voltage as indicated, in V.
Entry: 205 V
